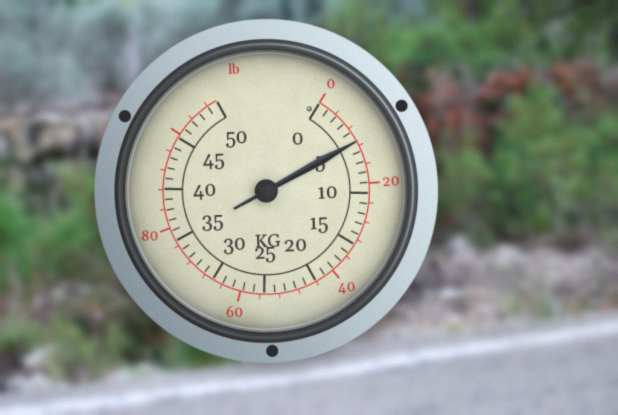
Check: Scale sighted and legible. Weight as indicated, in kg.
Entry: 5 kg
